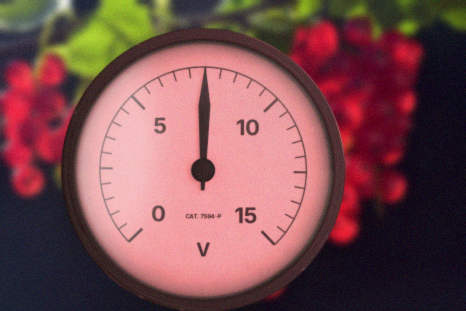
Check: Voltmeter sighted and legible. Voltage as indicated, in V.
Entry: 7.5 V
